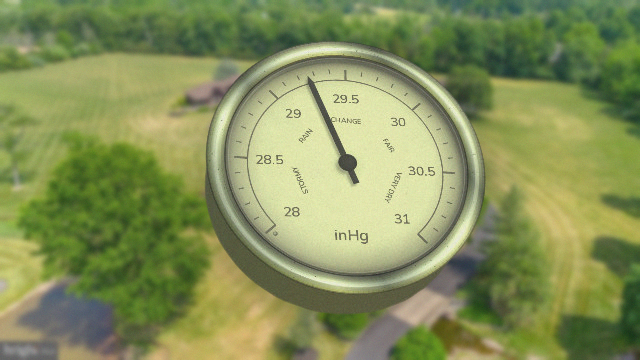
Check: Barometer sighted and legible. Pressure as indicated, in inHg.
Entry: 29.25 inHg
